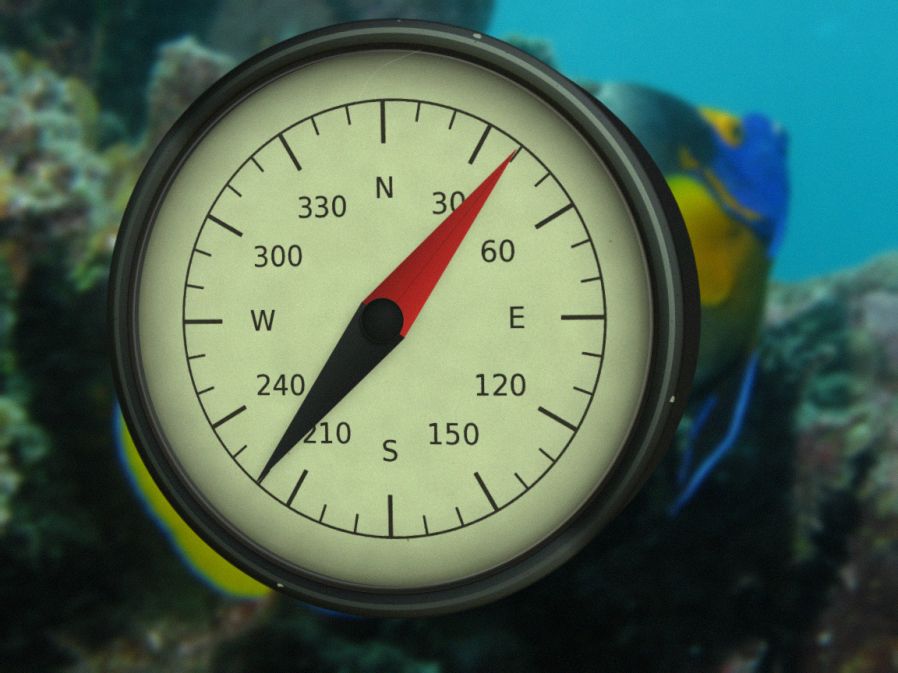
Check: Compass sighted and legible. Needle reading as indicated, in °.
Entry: 40 °
